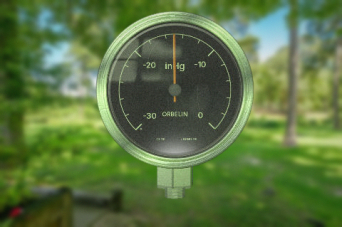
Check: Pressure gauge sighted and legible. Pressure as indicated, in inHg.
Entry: -15 inHg
